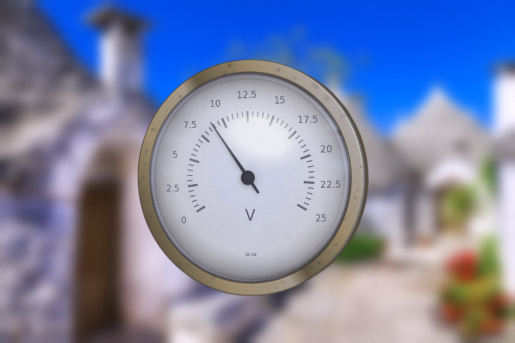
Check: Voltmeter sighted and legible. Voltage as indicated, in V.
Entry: 9 V
